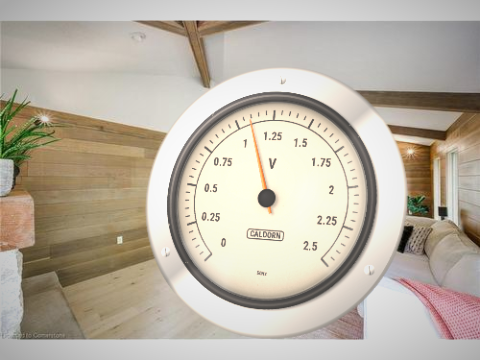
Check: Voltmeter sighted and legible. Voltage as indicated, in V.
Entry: 1.1 V
